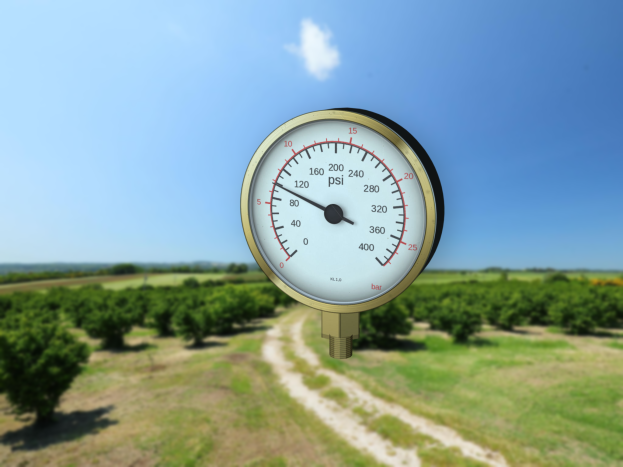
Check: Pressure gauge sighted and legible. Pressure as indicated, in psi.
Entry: 100 psi
